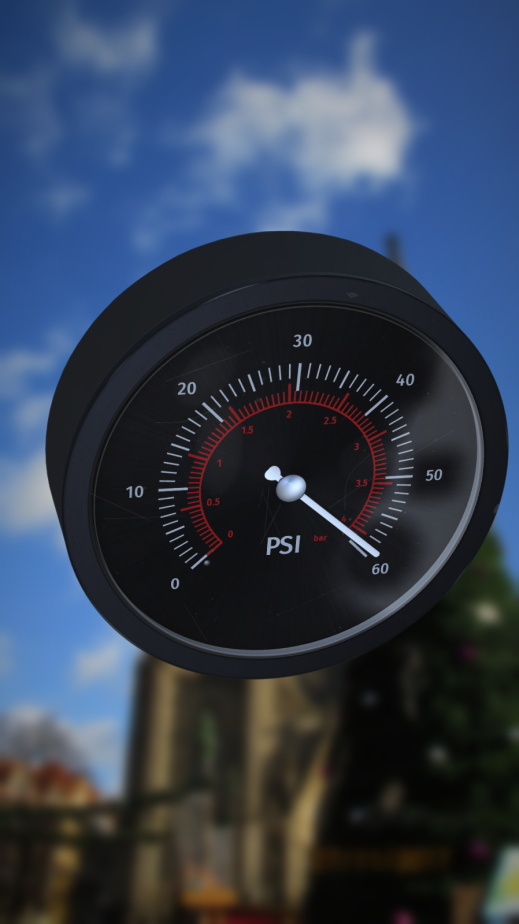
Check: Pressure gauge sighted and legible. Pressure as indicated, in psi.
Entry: 59 psi
